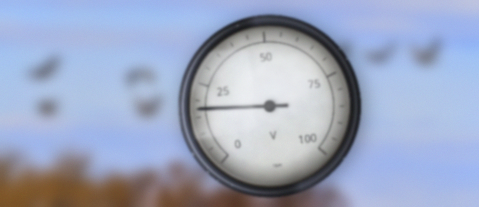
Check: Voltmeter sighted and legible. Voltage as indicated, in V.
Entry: 17.5 V
